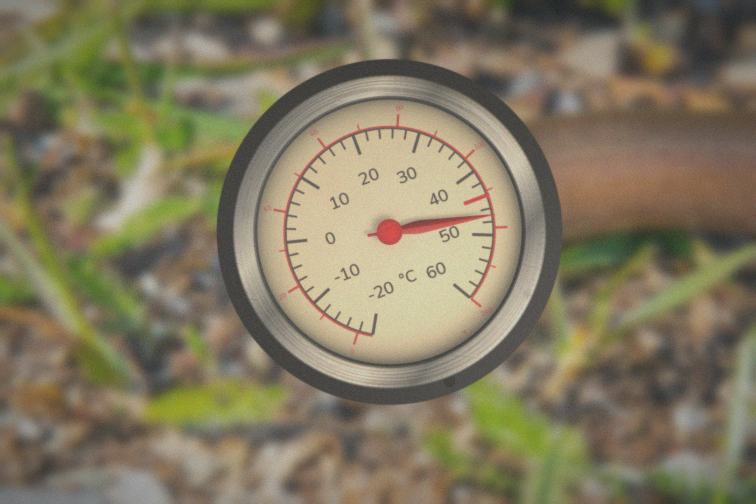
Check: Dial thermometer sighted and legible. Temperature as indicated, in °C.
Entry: 47 °C
